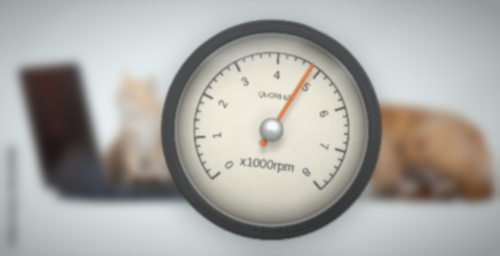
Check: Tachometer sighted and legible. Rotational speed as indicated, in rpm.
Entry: 4800 rpm
